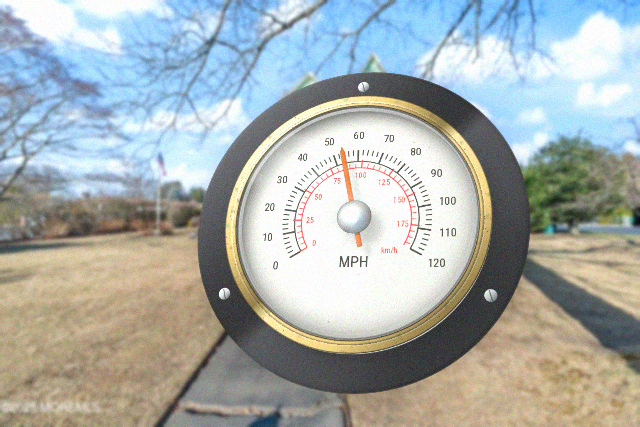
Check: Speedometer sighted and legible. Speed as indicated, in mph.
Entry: 54 mph
